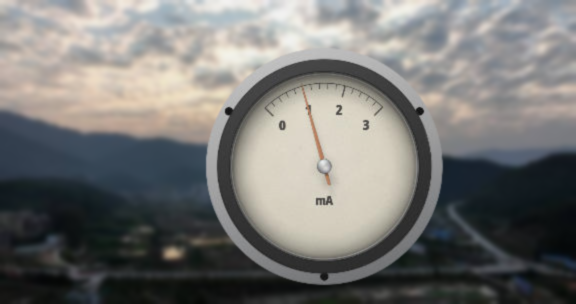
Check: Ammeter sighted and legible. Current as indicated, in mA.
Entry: 1 mA
